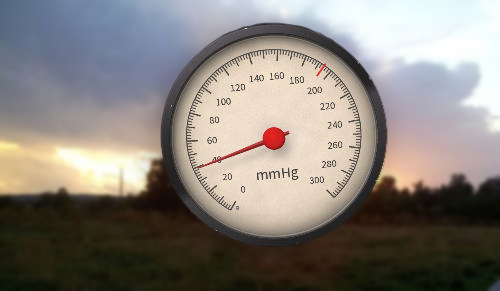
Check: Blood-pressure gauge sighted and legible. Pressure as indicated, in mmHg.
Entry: 40 mmHg
